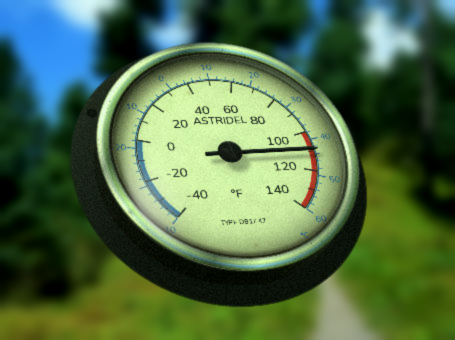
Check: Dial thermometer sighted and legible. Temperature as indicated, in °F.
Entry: 110 °F
